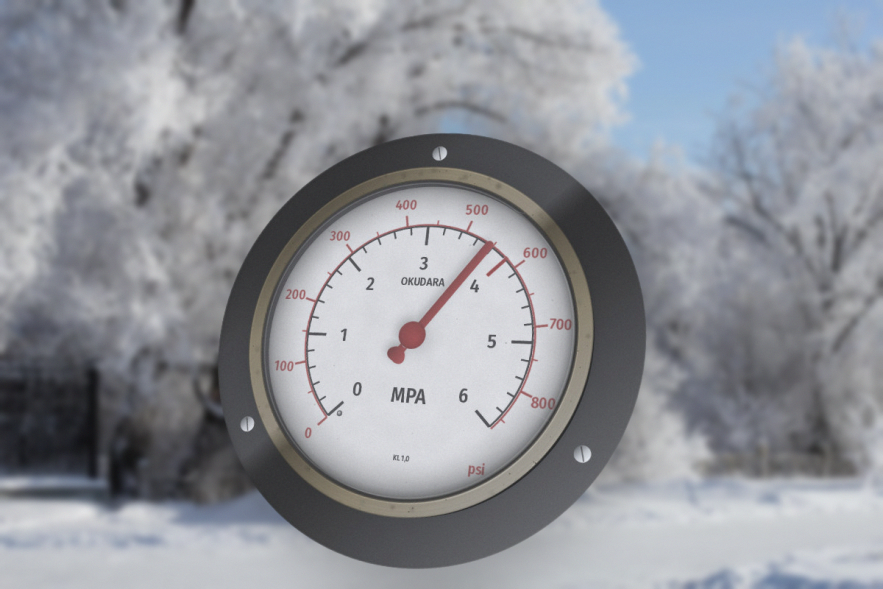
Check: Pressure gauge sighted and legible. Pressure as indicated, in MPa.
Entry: 3.8 MPa
